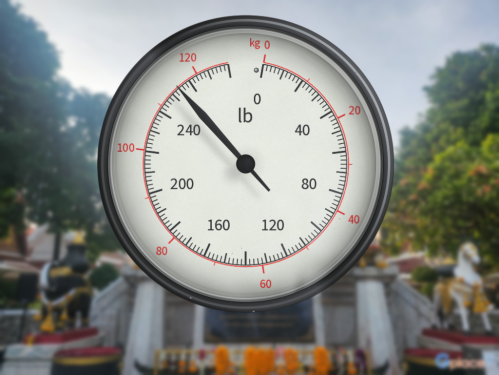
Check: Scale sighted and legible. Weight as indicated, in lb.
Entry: 254 lb
